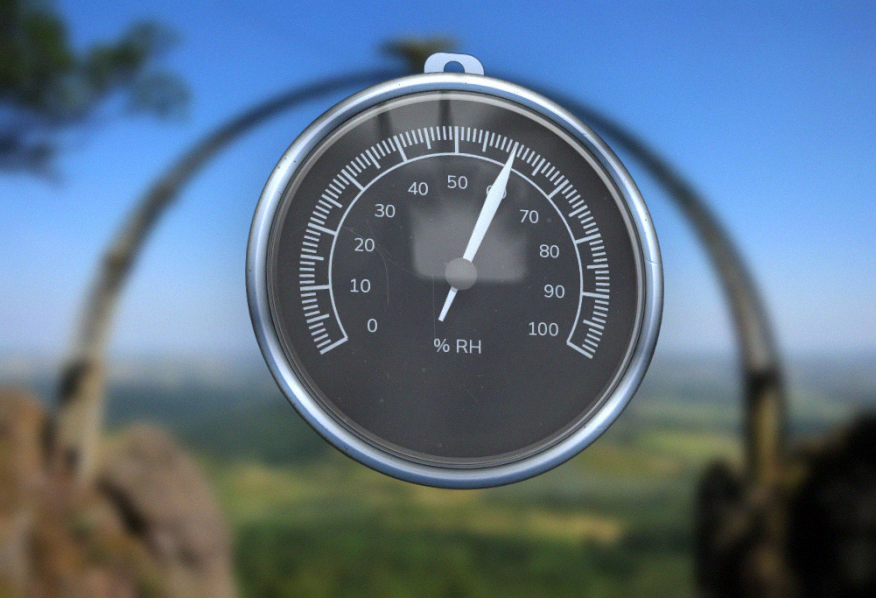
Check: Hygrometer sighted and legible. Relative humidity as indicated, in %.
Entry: 60 %
